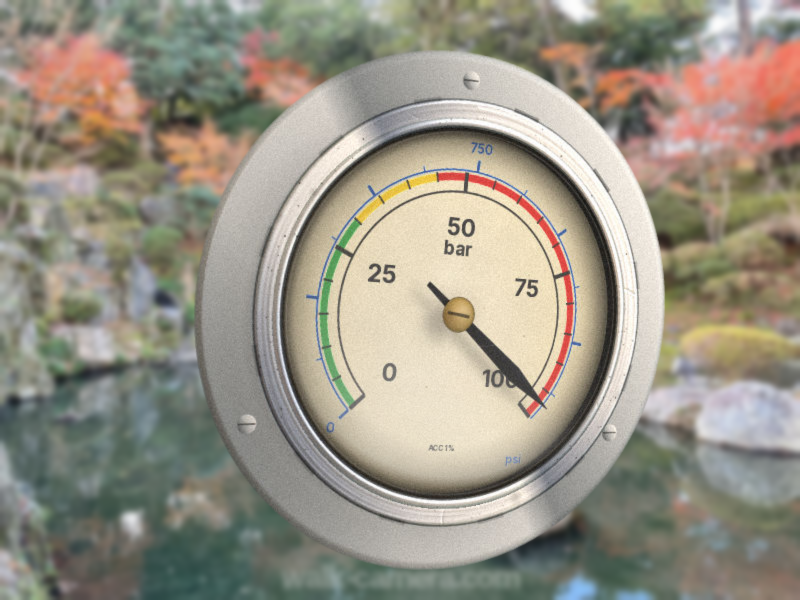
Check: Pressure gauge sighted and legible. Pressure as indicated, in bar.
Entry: 97.5 bar
